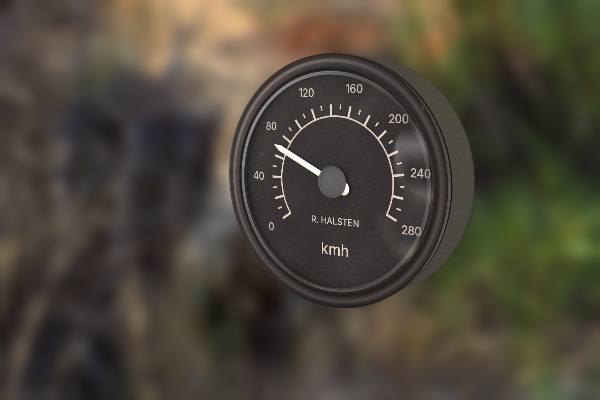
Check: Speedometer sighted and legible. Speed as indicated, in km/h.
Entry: 70 km/h
